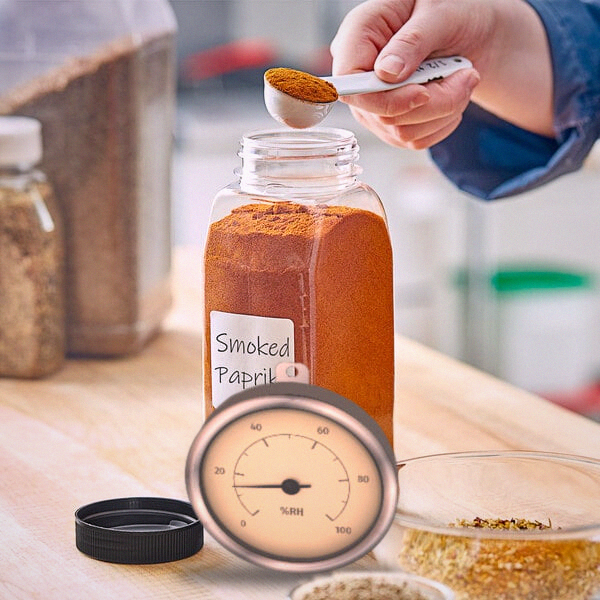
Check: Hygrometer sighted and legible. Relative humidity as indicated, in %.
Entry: 15 %
